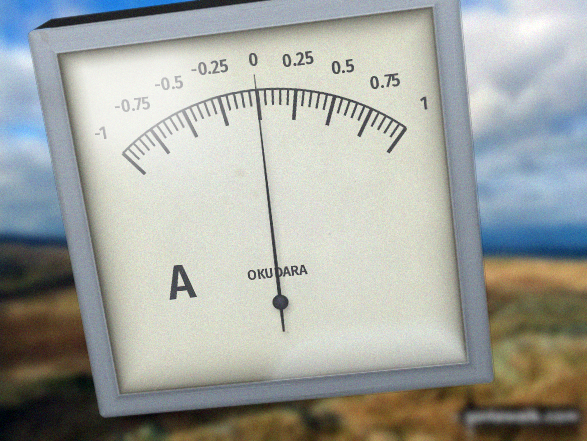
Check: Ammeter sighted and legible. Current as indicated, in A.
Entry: 0 A
